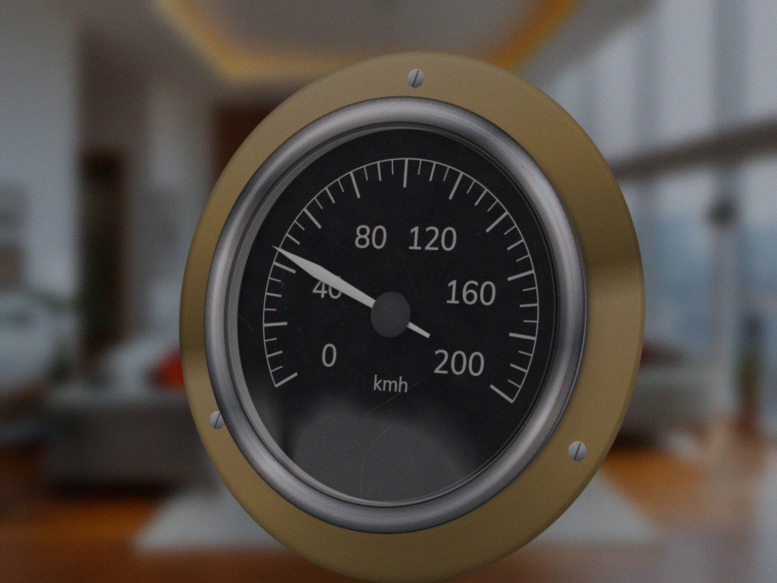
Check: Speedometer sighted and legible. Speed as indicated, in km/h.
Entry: 45 km/h
